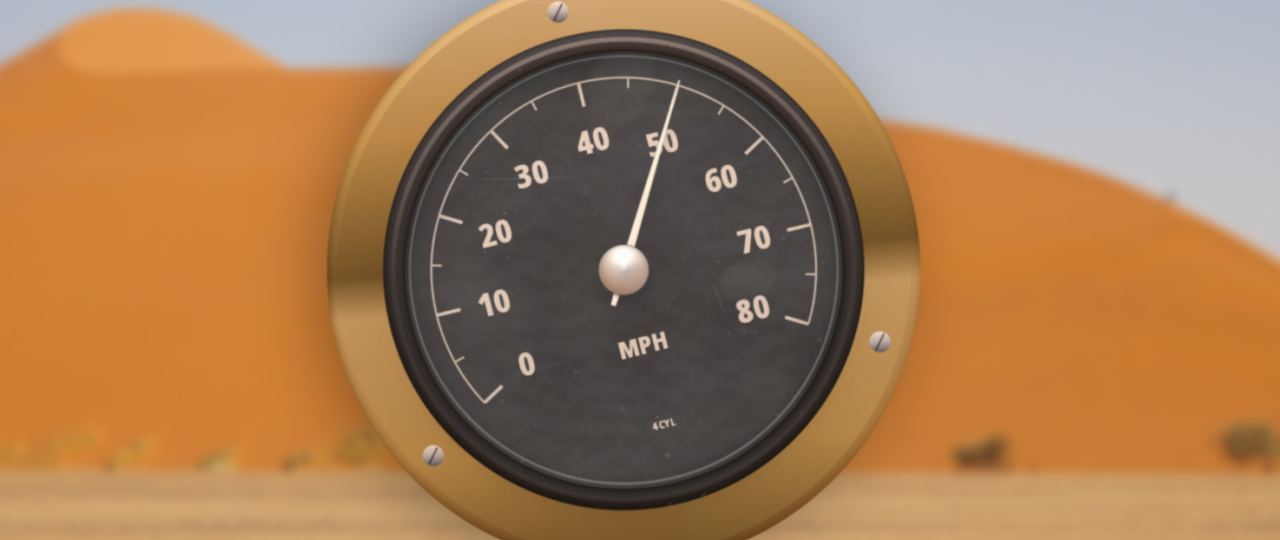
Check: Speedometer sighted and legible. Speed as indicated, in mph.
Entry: 50 mph
